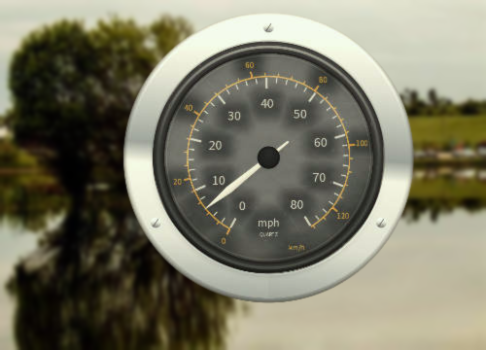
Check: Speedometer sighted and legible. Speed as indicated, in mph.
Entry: 6 mph
